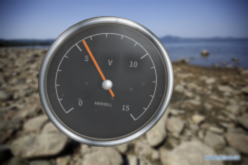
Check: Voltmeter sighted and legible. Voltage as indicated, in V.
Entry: 5.5 V
